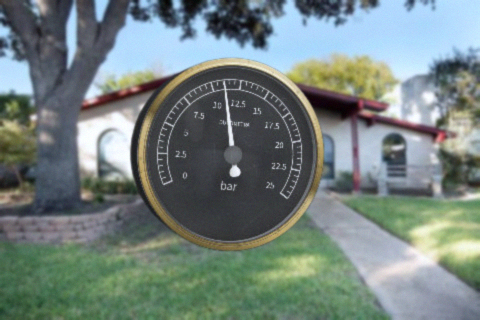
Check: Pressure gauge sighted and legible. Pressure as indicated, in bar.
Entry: 11 bar
